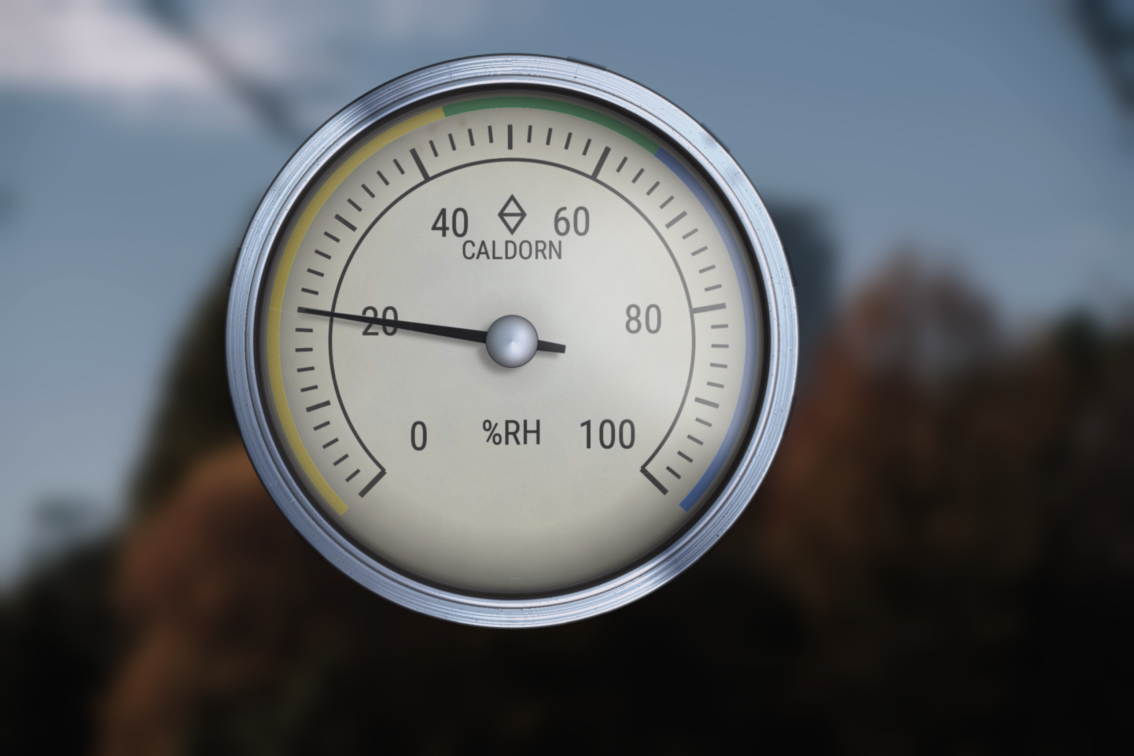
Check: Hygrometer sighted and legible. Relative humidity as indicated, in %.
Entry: 20 %
